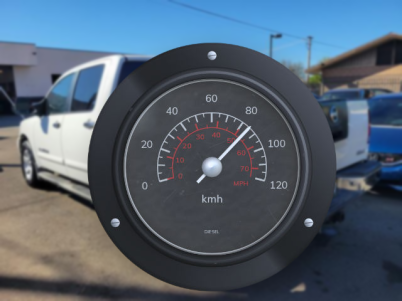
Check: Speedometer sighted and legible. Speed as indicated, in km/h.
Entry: 85 km/h
